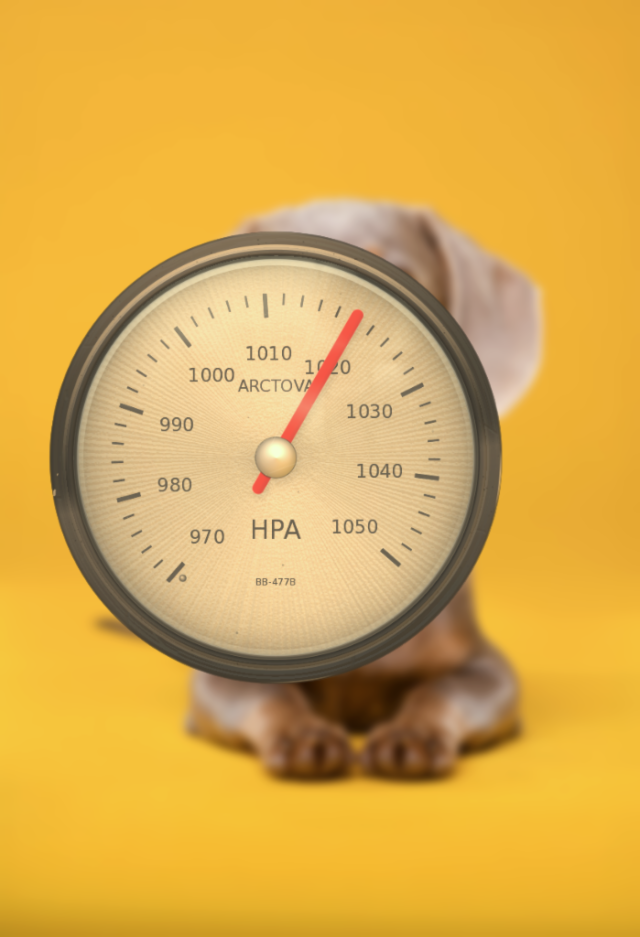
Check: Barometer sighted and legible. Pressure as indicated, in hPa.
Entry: 1020 hPa
